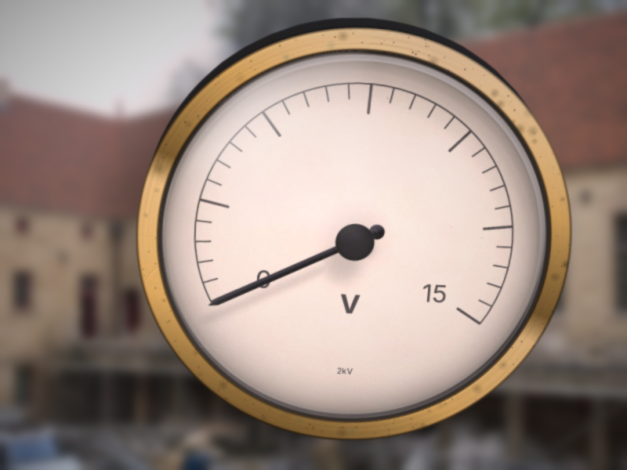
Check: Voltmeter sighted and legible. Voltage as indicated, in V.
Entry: 0 V
